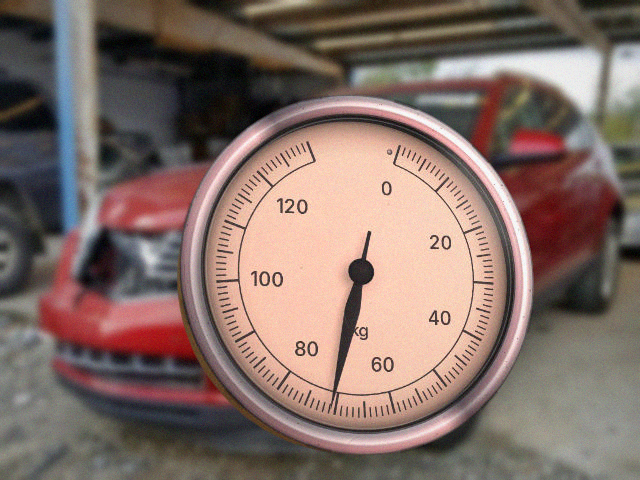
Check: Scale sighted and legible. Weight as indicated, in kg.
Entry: 71 kg
